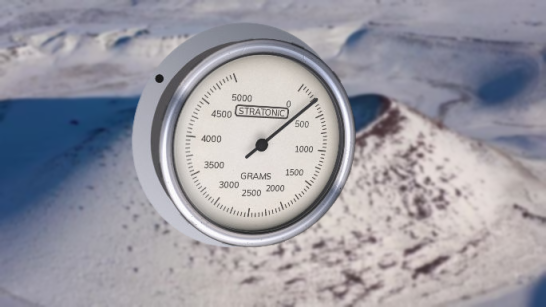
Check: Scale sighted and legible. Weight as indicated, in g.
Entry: 250 g
